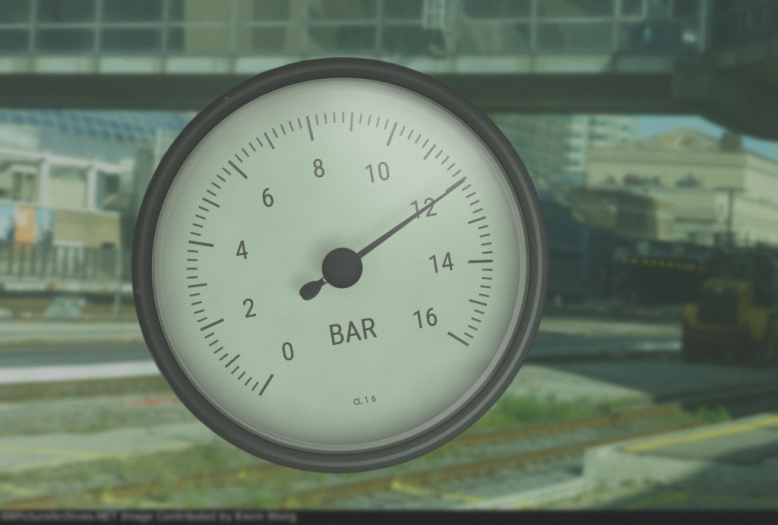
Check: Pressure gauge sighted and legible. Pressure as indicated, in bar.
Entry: 12 bar
